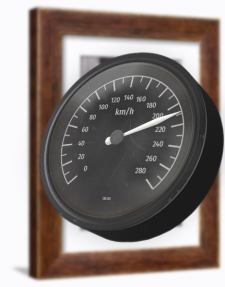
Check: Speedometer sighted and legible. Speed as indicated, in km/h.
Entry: 210 km/h
